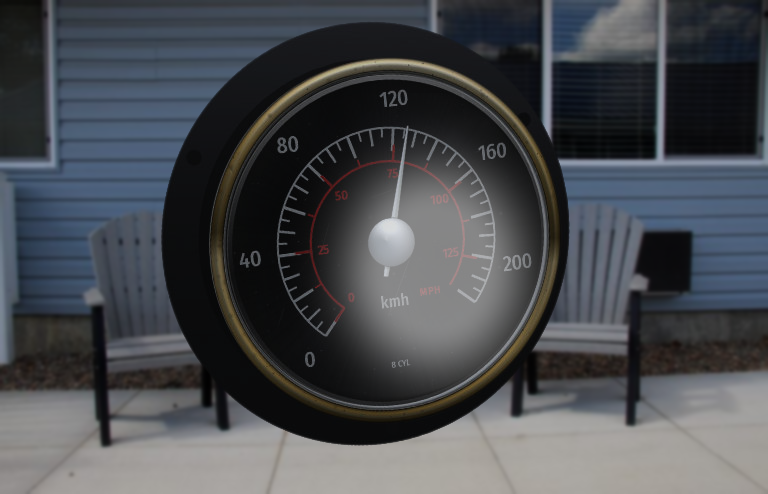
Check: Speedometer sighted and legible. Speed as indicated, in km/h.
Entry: 125 km/h
